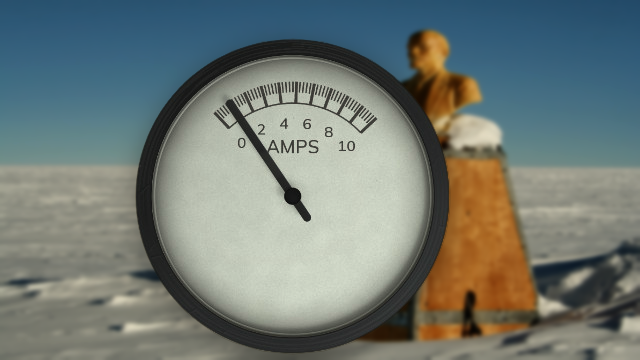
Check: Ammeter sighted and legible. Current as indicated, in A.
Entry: 1 A
